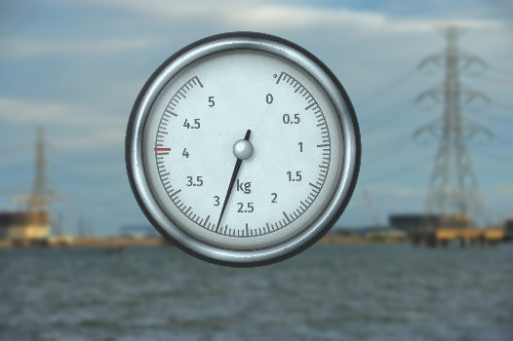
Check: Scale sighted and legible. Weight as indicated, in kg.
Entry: 2.85 kg
